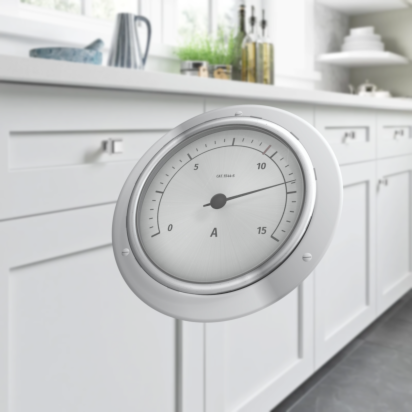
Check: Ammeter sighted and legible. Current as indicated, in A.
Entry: 12 A
